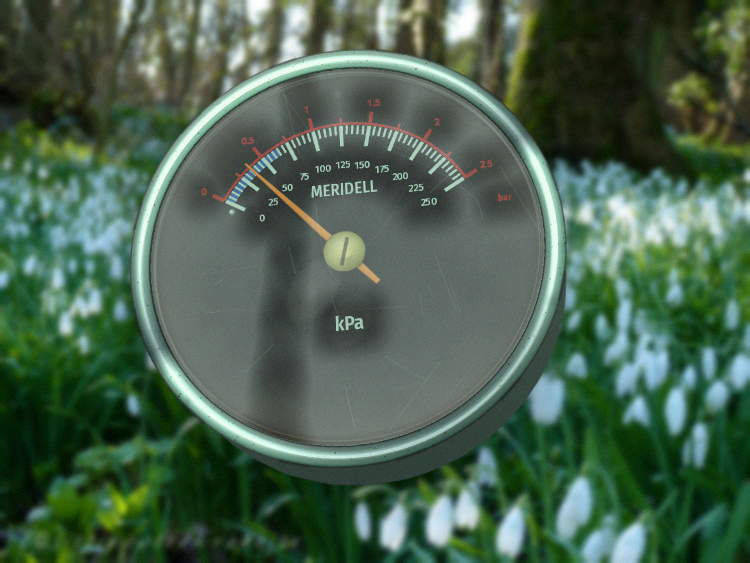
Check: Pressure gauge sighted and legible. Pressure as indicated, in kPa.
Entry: 35 kPa
